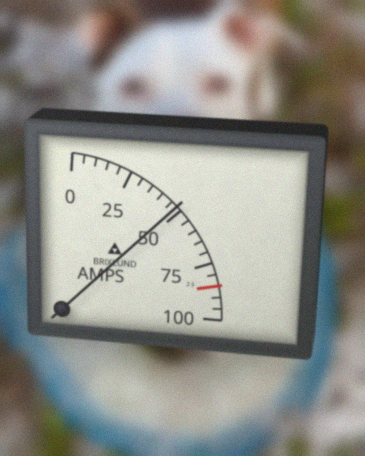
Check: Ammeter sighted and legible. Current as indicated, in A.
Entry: 47.5 A
